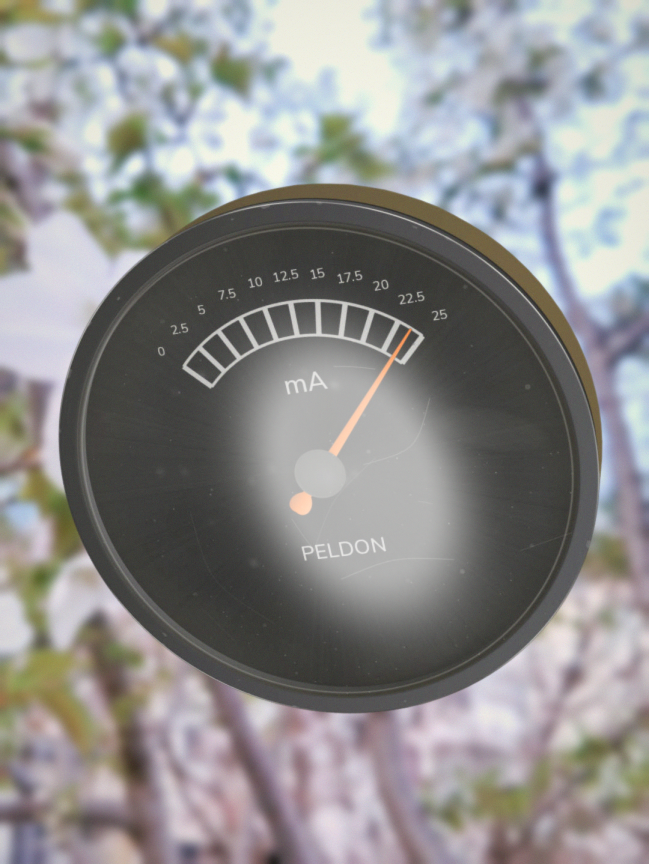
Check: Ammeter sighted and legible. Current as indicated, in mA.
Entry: 23.75 mA
